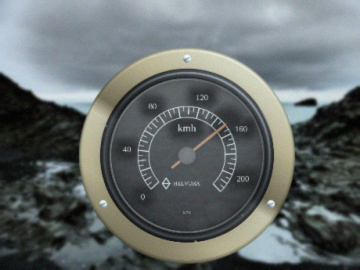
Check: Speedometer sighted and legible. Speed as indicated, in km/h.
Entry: 150 km/h
